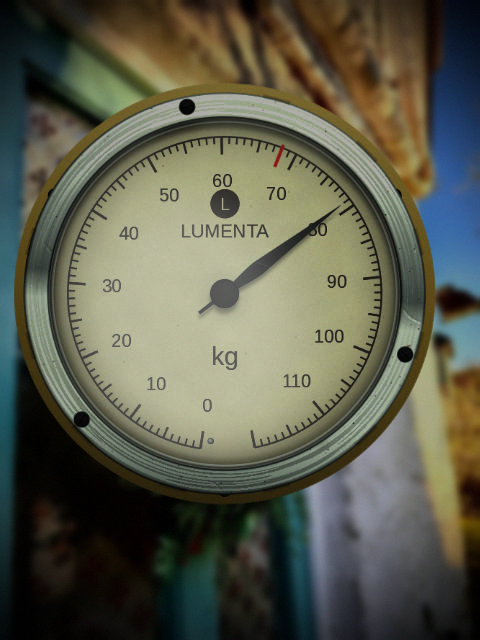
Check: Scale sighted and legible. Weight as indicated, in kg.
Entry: 79 kg
